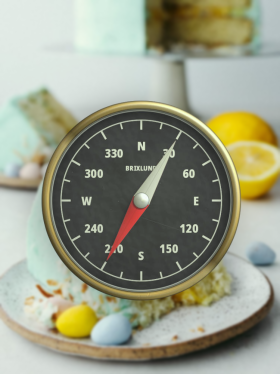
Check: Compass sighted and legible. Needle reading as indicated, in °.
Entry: 210 °
